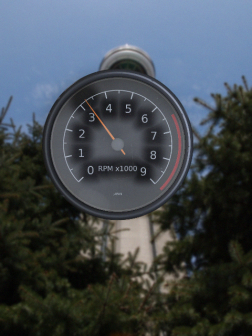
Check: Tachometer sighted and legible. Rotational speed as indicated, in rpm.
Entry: 3250 rpm
